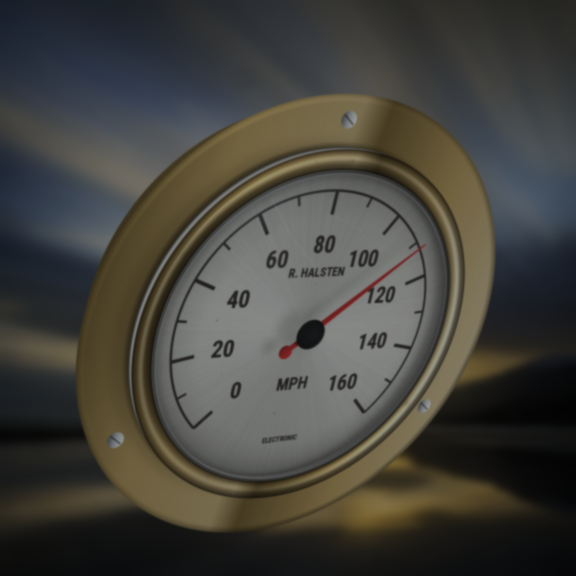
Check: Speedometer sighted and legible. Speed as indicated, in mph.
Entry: 110 mph
